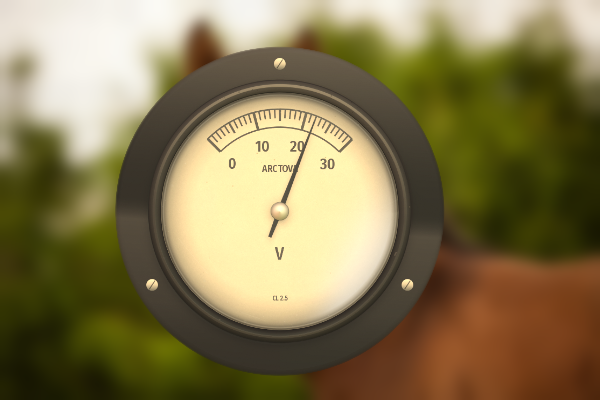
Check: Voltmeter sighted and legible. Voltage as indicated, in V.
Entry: 22 V
